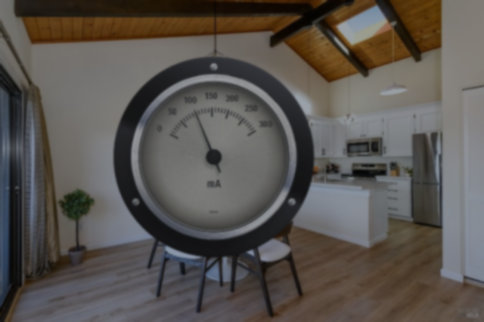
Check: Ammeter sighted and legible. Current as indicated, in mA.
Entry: 100 mA
